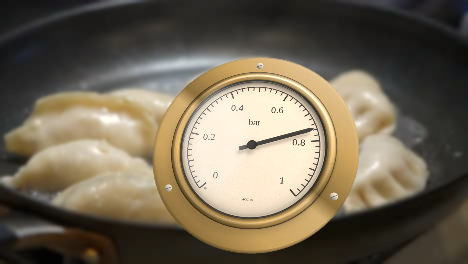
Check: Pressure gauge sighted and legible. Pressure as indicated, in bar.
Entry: 0.76 bar
